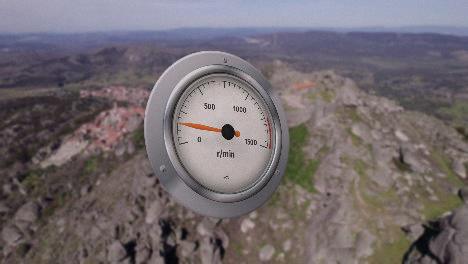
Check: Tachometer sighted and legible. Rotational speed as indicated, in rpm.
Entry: 150 rpm
